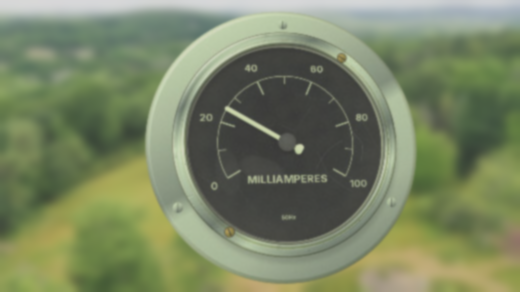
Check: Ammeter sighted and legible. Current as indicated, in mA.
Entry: 25 mA
